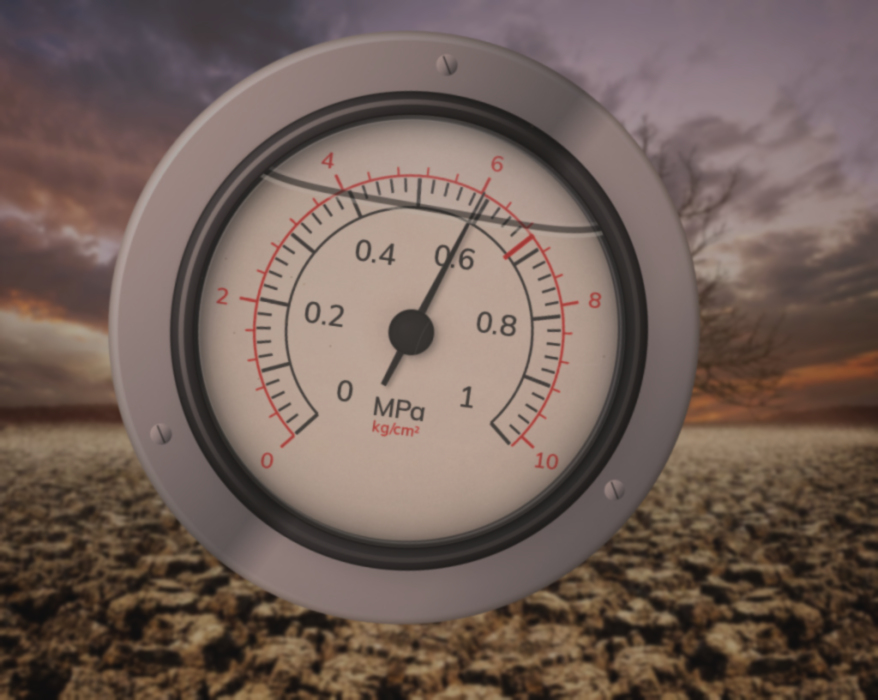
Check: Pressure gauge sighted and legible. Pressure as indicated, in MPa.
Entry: 0.59 MPa
